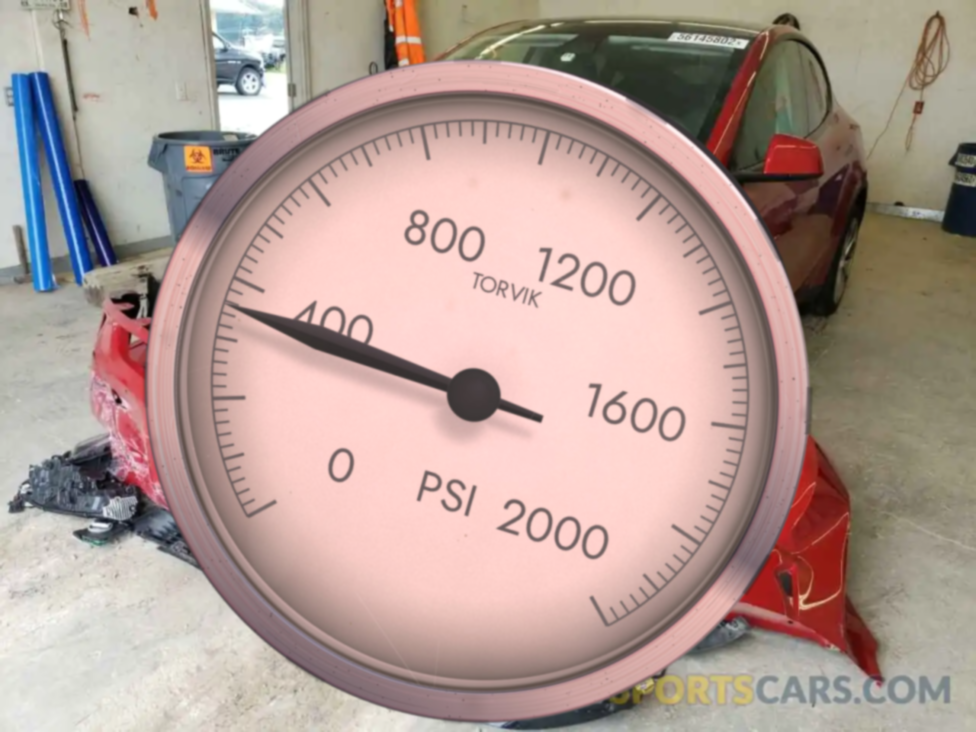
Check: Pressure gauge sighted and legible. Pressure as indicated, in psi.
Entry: 360 psi
